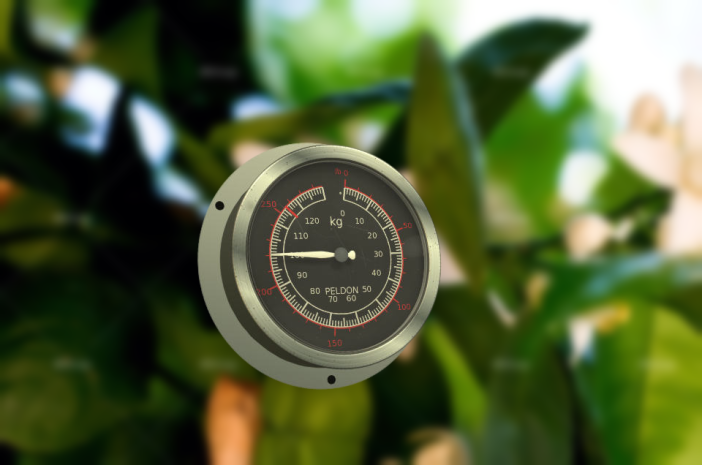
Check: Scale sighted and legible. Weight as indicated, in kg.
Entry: 100 kg
